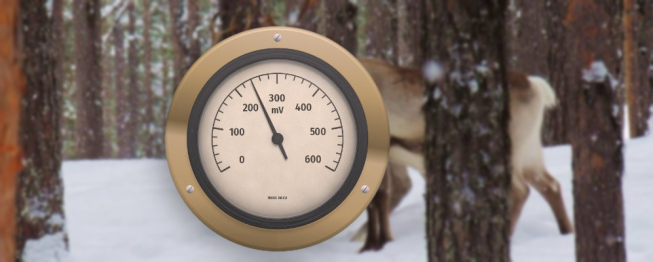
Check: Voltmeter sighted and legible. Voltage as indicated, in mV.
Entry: 240 mV
